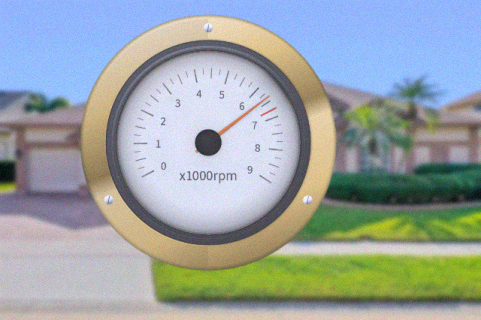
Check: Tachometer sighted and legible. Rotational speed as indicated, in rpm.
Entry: 6375 rpm
